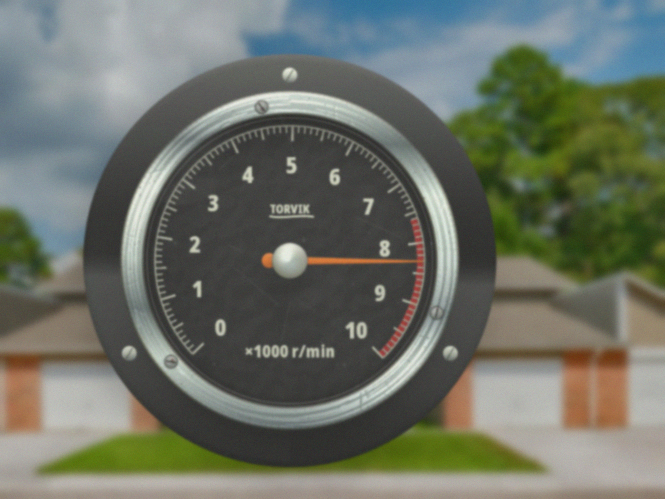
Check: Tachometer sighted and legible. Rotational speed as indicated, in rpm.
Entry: 8300 rpm
